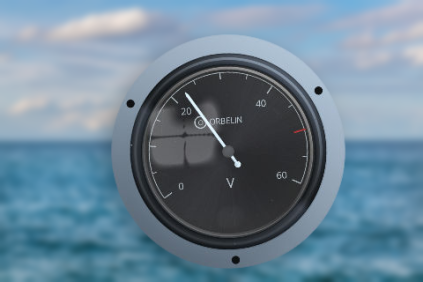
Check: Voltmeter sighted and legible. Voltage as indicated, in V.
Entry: 22.5 V
